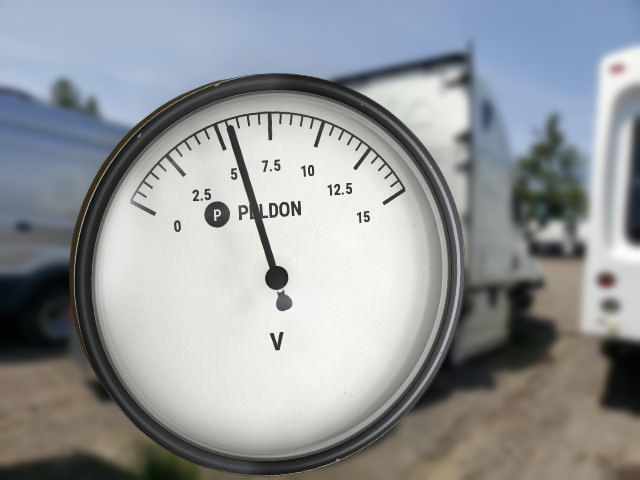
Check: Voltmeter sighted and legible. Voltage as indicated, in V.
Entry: 5.5 V
